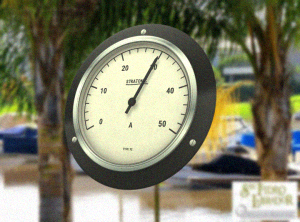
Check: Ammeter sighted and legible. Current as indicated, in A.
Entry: 30 A
